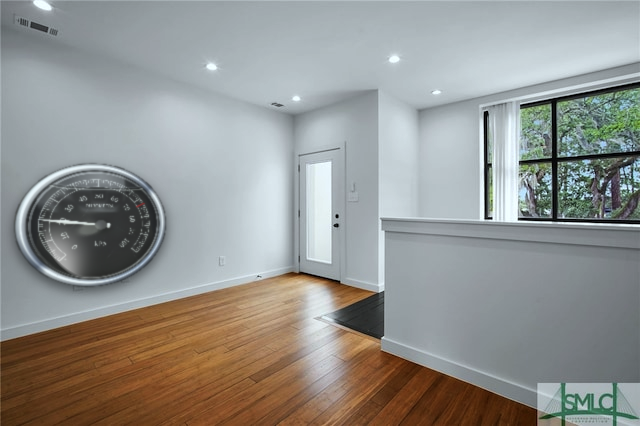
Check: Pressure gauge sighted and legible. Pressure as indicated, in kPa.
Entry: 20 kPa
